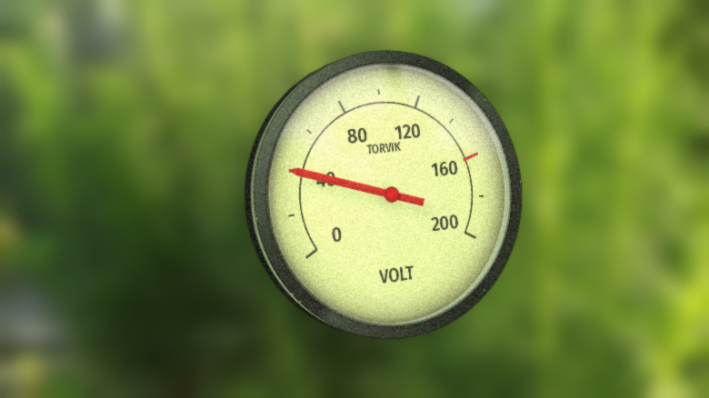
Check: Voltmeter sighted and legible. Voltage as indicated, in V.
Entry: 40 V
